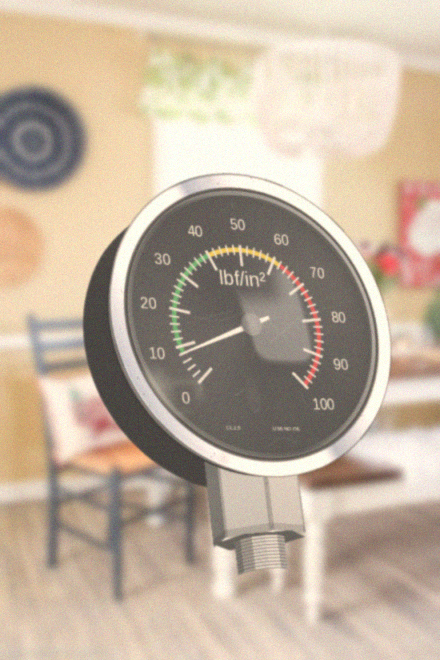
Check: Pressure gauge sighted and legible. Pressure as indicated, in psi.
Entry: 8 psi
